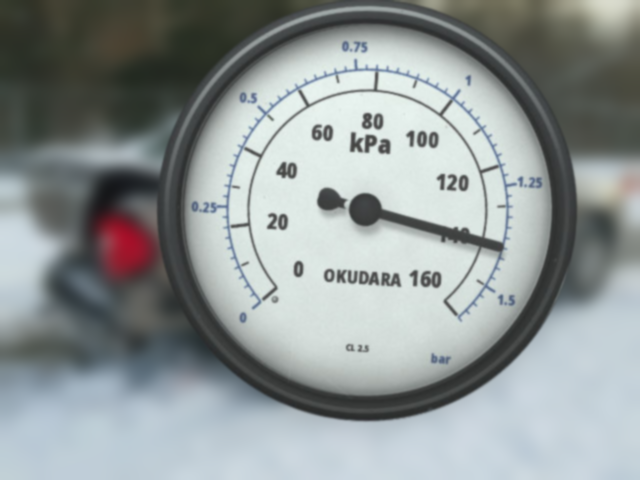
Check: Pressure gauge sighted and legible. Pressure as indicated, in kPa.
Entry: 140 kPa
